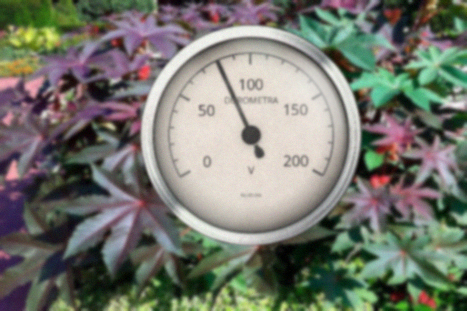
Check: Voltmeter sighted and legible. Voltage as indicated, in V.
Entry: 80 V
